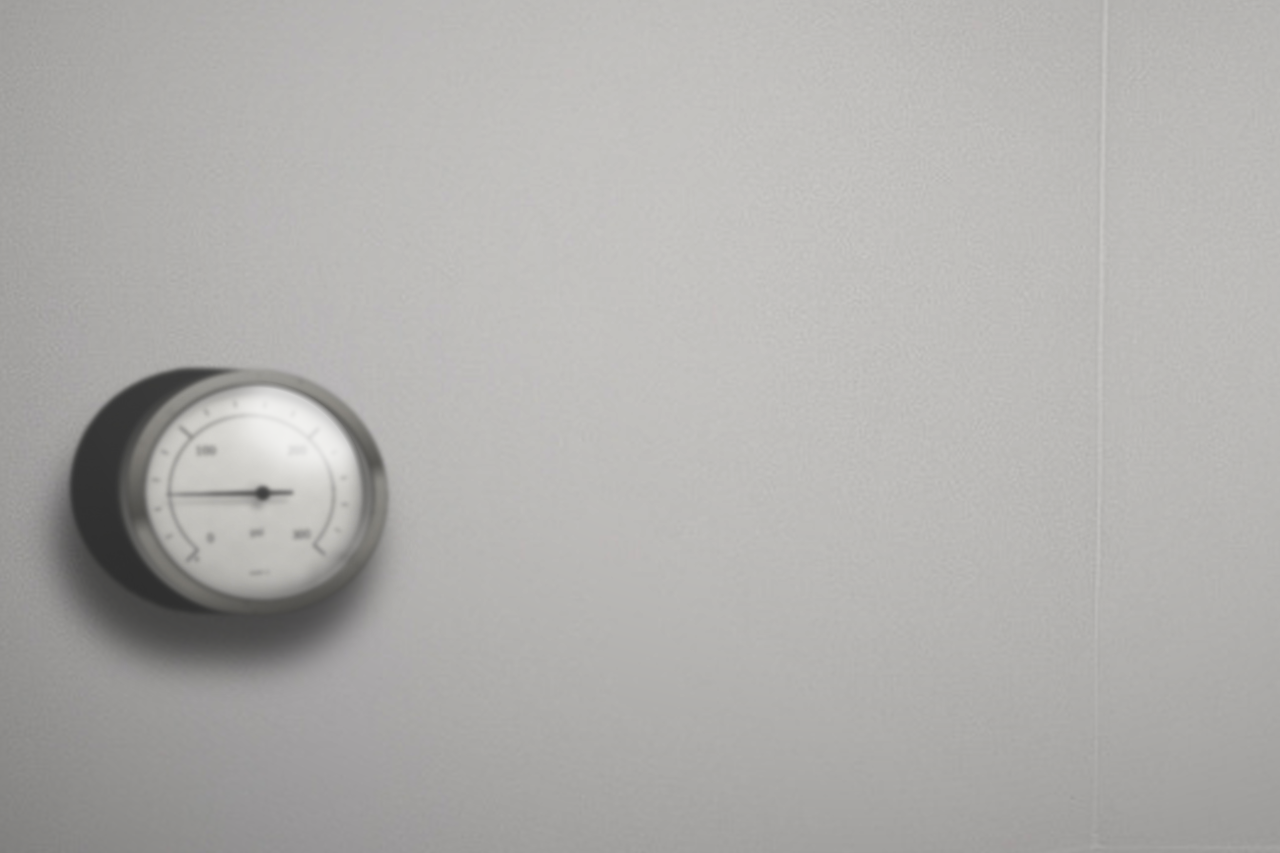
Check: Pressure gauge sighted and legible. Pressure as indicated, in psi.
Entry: 50 psi
